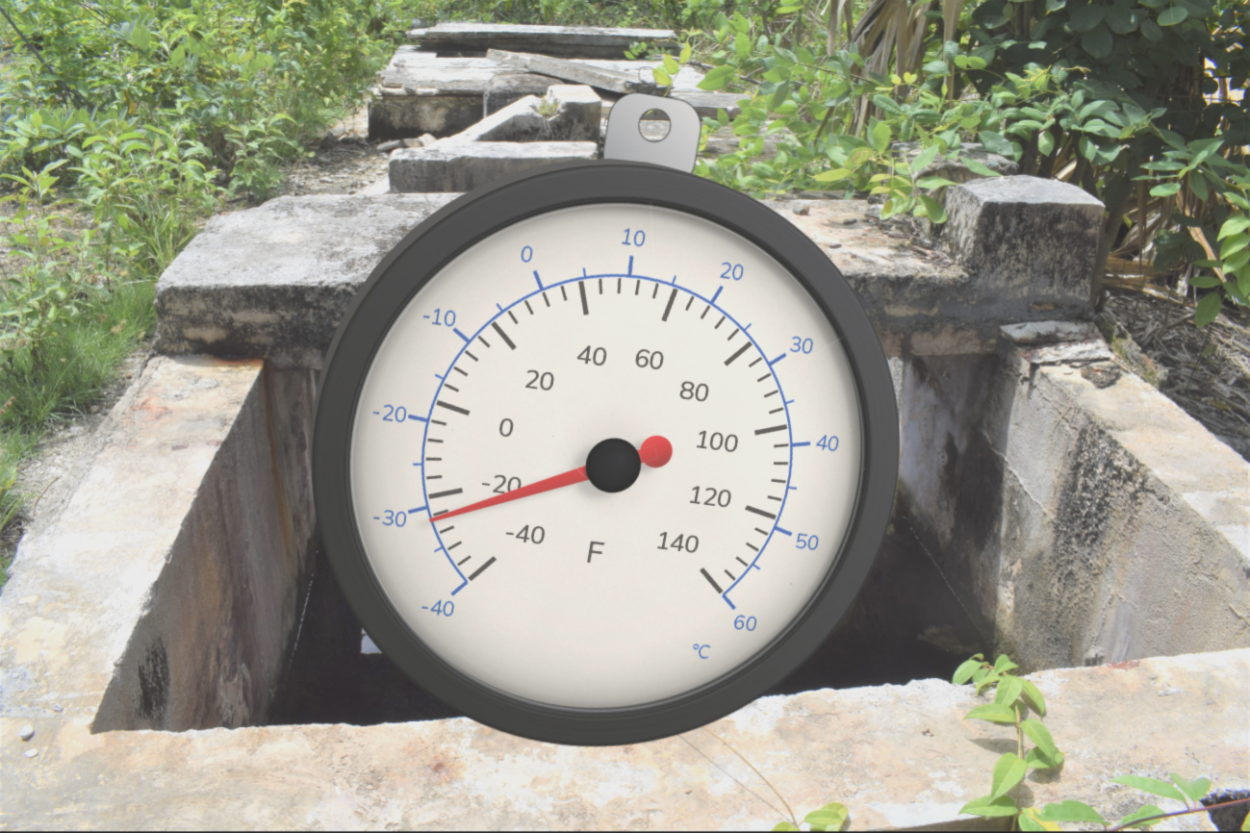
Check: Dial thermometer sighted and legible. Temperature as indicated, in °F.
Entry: -24 °F
